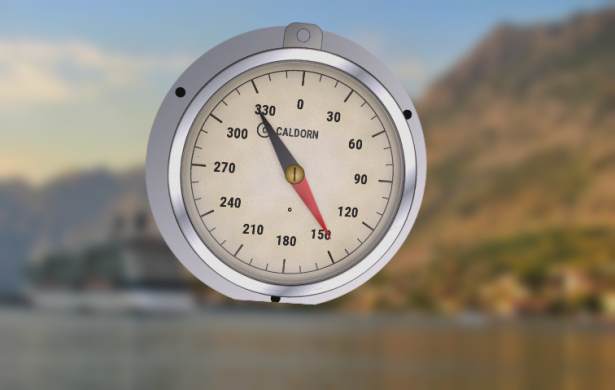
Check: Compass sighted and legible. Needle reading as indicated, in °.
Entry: 145 °
